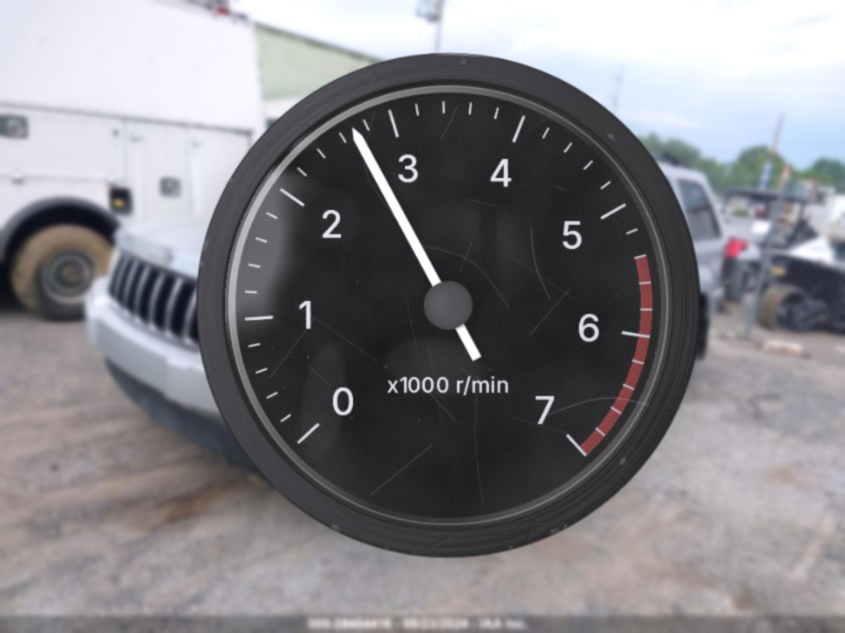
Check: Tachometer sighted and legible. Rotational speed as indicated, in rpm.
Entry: 2700 rpm
